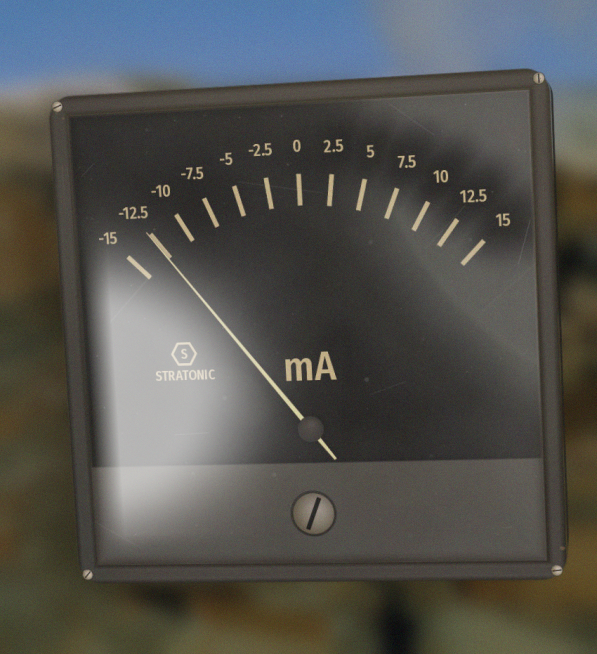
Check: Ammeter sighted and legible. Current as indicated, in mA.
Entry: -12.5 mA
